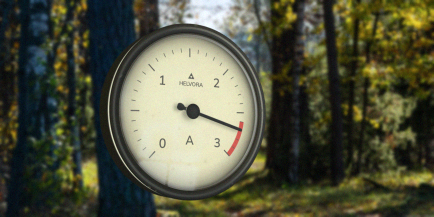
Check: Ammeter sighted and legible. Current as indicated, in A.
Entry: 2.7 A
